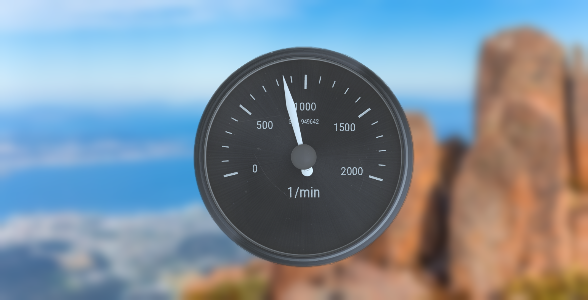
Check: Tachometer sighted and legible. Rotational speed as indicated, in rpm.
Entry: 850 rpm
